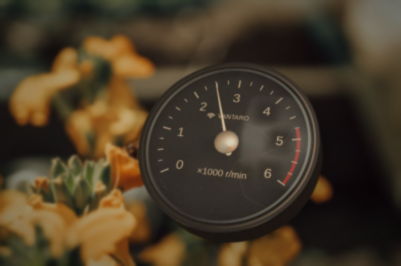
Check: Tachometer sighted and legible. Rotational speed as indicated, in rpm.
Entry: 2500 rpm
